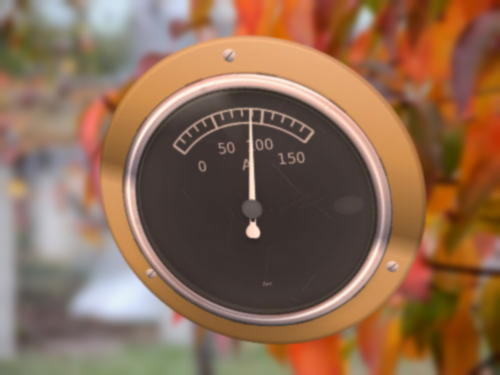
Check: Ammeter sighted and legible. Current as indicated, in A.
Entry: 90 A
